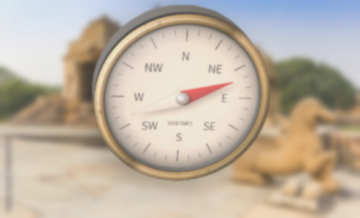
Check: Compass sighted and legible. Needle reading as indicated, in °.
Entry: 70 °
